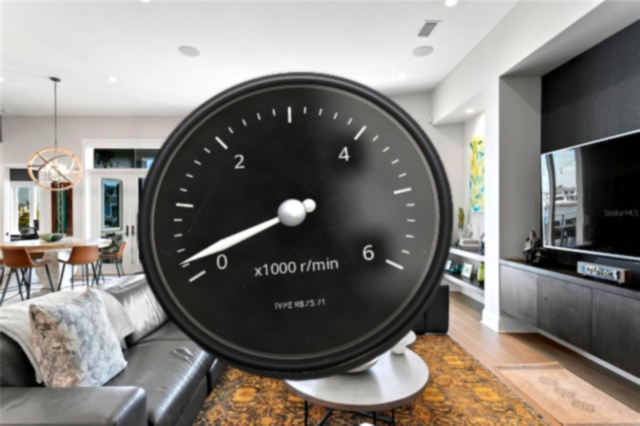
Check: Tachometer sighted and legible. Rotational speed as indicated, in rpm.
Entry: 200 rpm
